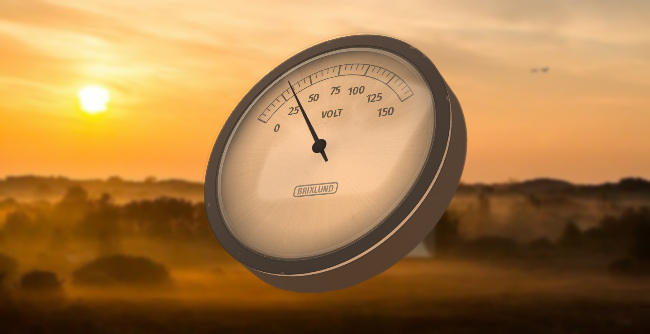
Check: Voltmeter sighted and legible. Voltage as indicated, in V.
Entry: 35 V
